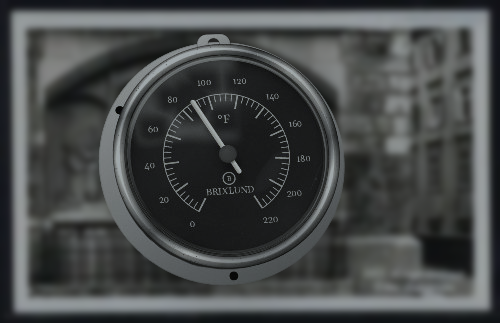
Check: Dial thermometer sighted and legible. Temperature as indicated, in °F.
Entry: 88 °F
